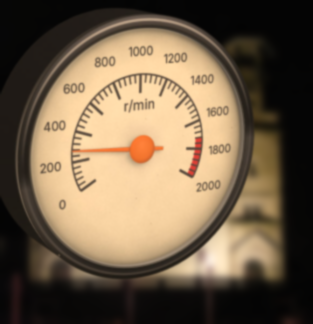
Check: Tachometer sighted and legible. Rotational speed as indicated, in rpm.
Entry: 280 rpm
